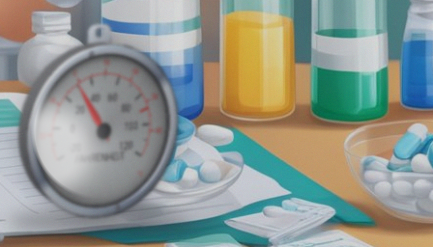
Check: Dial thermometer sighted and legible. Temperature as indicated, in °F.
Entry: 30 °F
